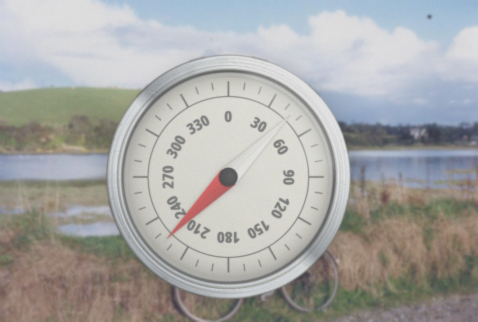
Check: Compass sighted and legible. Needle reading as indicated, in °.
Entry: 225 °
